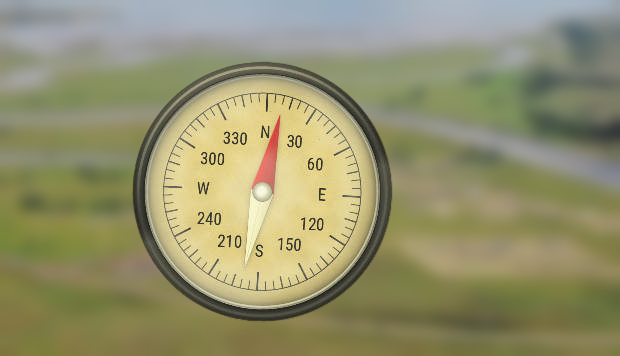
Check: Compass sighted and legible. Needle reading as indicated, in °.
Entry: 10 °
